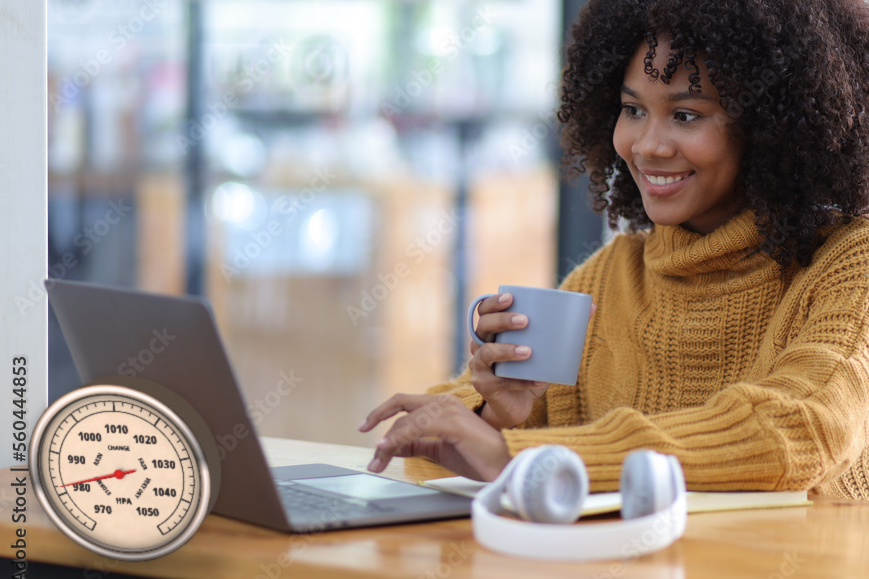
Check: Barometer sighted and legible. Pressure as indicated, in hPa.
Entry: 982 hPa
